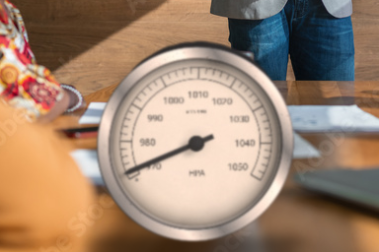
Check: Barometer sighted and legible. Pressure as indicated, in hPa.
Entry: 972 hPa
